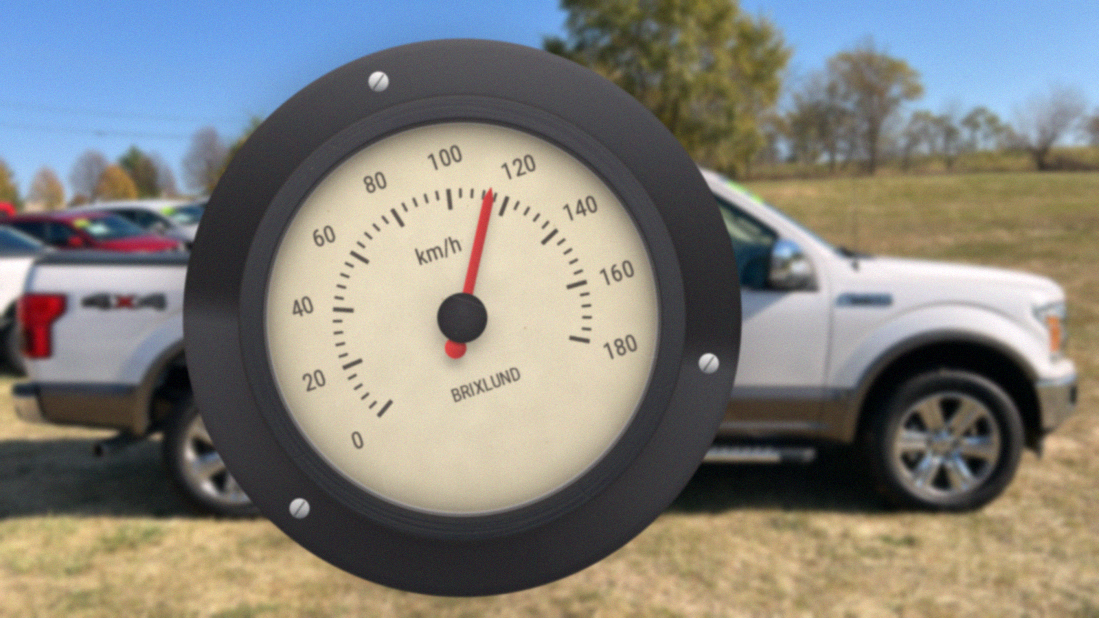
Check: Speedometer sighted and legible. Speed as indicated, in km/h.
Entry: 114 km/h
